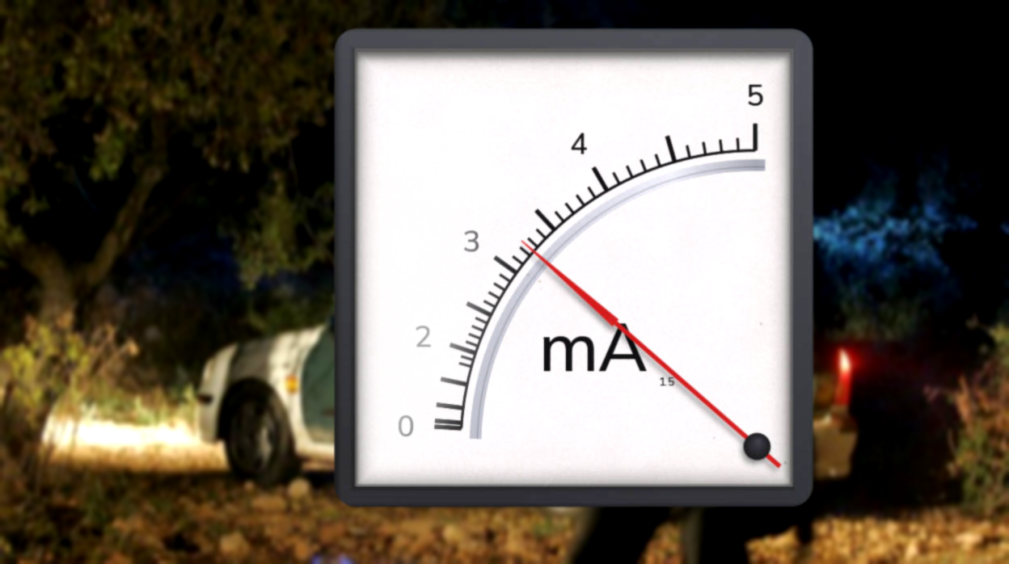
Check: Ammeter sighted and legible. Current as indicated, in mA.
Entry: 3.25 mA
